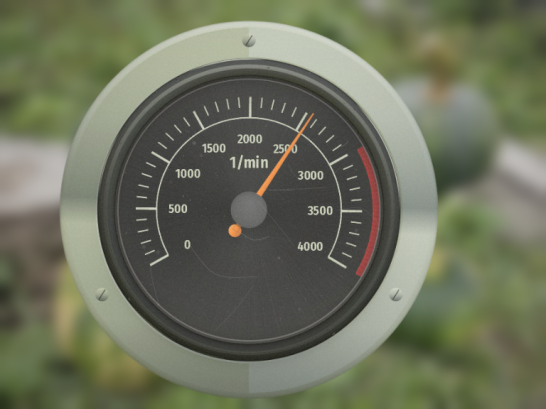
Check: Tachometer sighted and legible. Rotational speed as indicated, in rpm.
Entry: 2550 rpm
